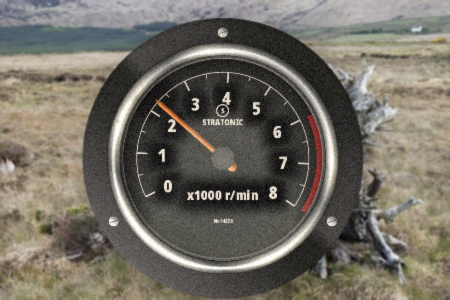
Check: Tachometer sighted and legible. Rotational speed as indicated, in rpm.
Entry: 2250 rpm
